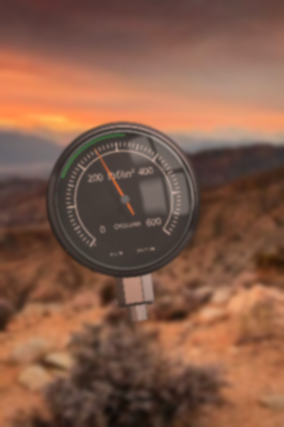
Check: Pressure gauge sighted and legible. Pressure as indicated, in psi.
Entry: 250 psi
